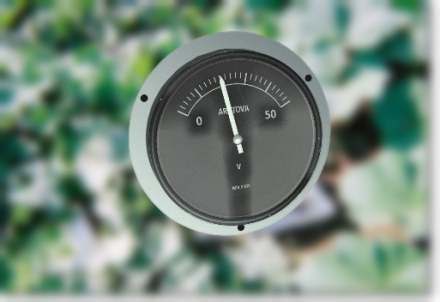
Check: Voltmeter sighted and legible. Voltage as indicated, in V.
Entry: 20 V
